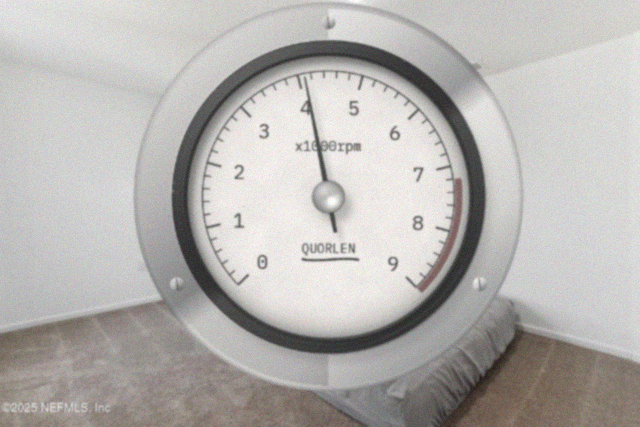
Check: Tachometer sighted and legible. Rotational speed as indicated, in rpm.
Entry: 4100 rpm
